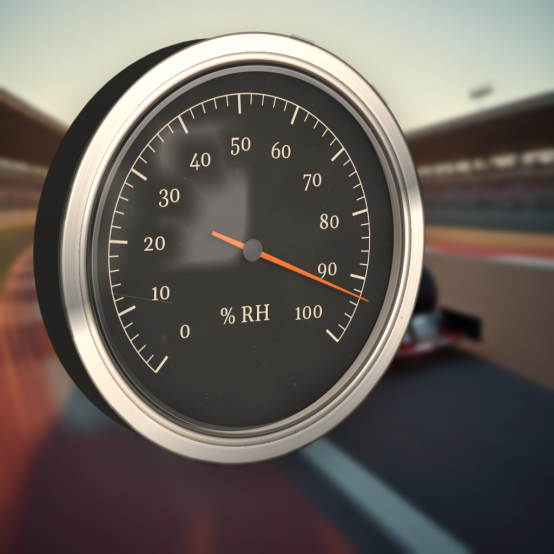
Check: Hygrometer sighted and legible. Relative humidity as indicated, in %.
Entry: 93 %
